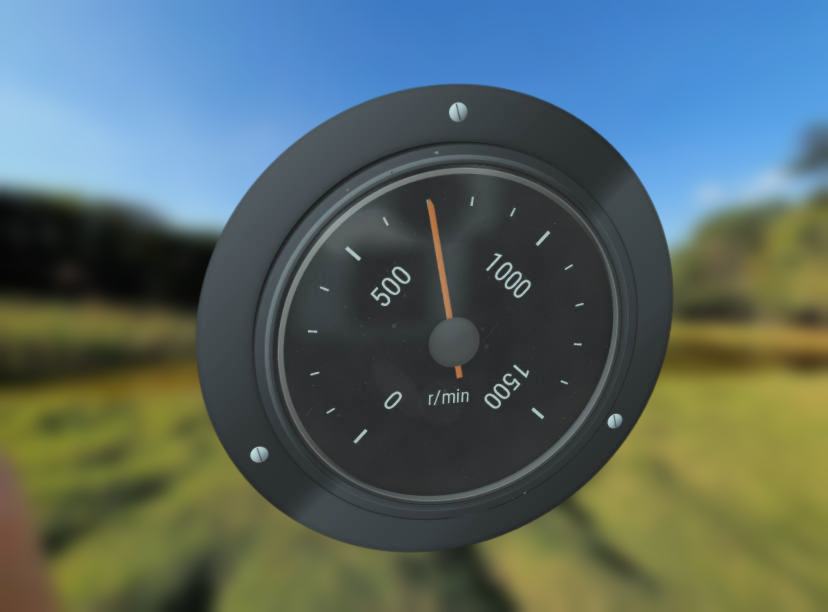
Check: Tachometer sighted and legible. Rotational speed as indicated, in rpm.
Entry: 700 rpm
